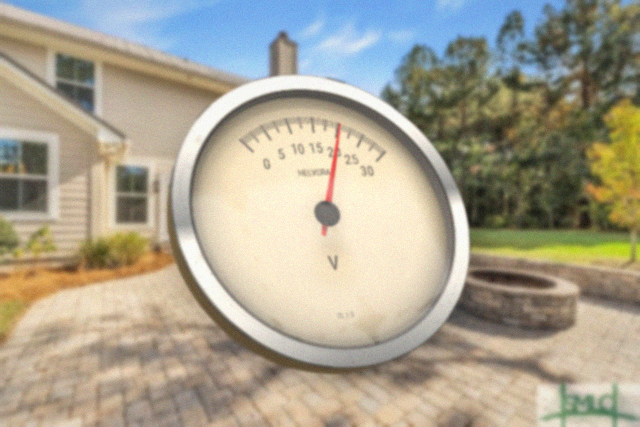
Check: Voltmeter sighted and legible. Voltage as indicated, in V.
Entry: 20 V
